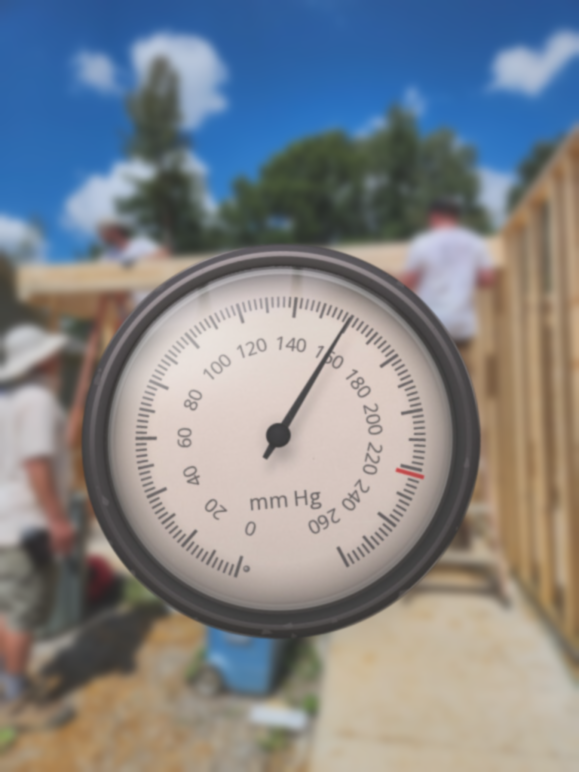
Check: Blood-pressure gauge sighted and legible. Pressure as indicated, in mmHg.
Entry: 160 mmHg
